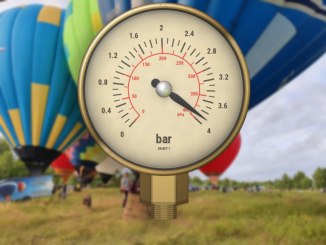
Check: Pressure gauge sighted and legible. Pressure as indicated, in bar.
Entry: 3.9 bar
